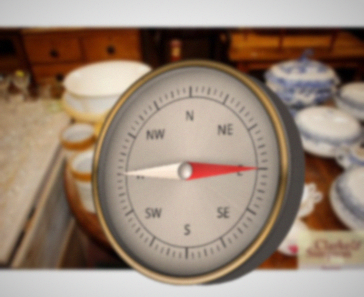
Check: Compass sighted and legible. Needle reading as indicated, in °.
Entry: 90 °
